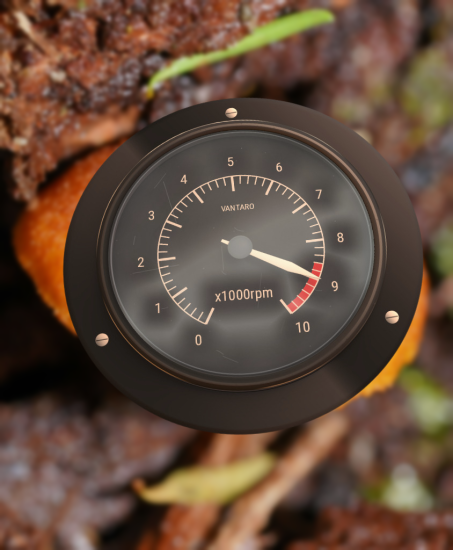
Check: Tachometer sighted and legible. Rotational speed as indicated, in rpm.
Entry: 9000 rpm
